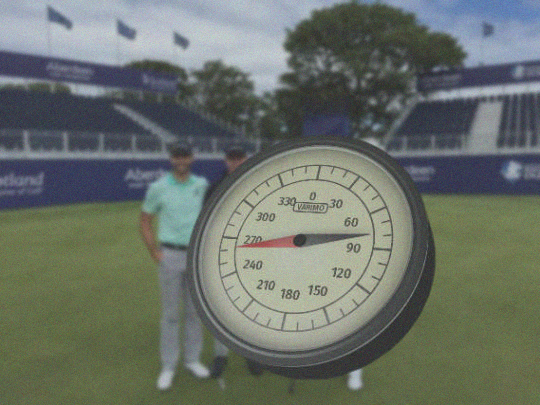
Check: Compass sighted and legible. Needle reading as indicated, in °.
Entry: 260 °
